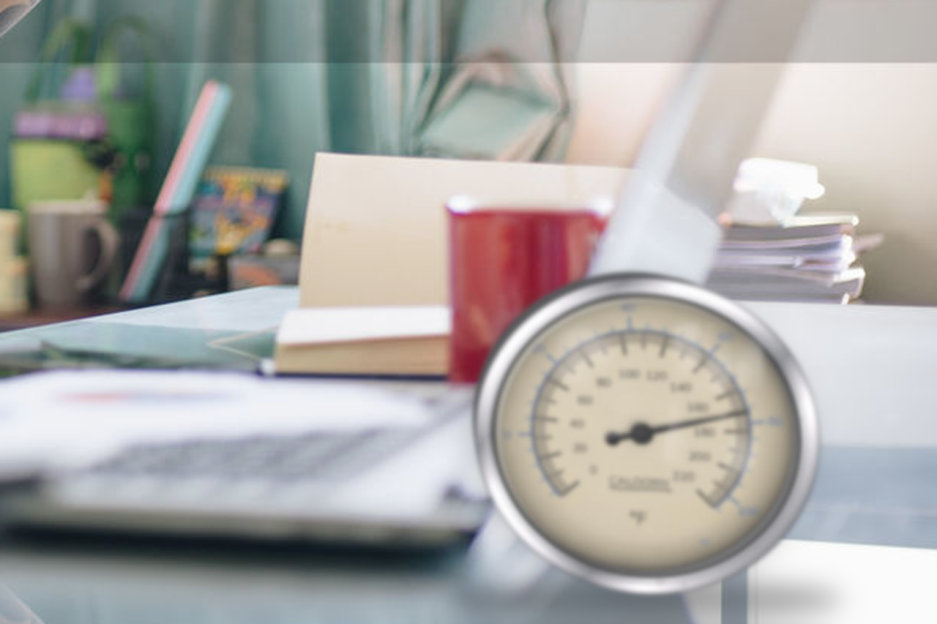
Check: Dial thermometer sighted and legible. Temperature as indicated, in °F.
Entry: 170 °F
